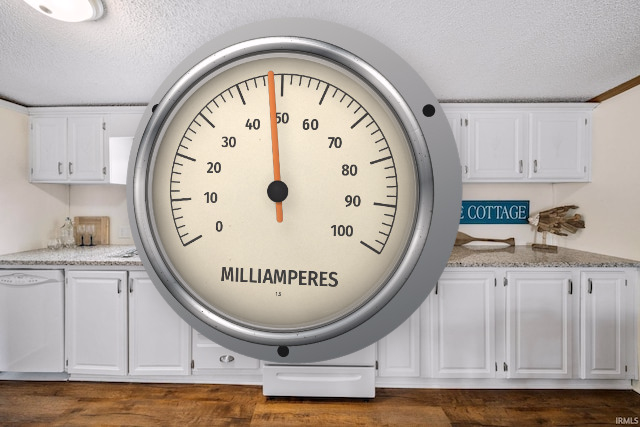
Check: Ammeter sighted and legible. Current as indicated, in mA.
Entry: 48 mA
